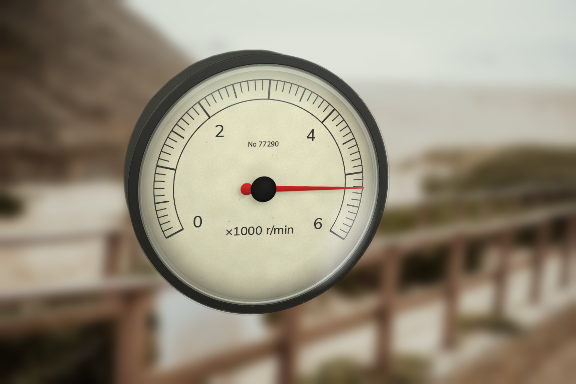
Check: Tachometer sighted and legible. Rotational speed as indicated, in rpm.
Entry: 5200 rpm
